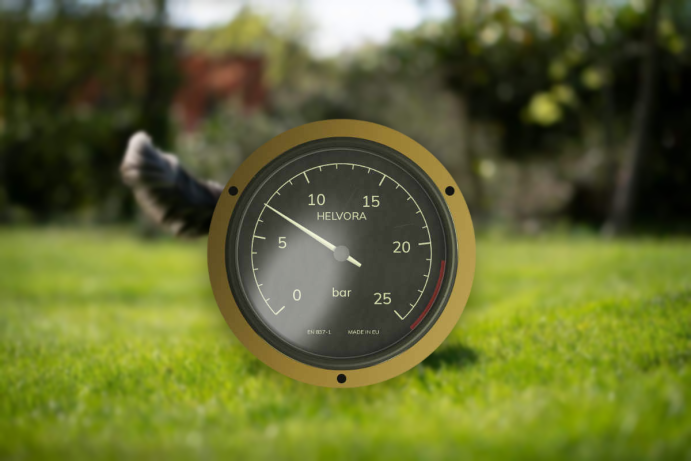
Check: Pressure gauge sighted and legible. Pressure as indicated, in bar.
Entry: 7 bar
